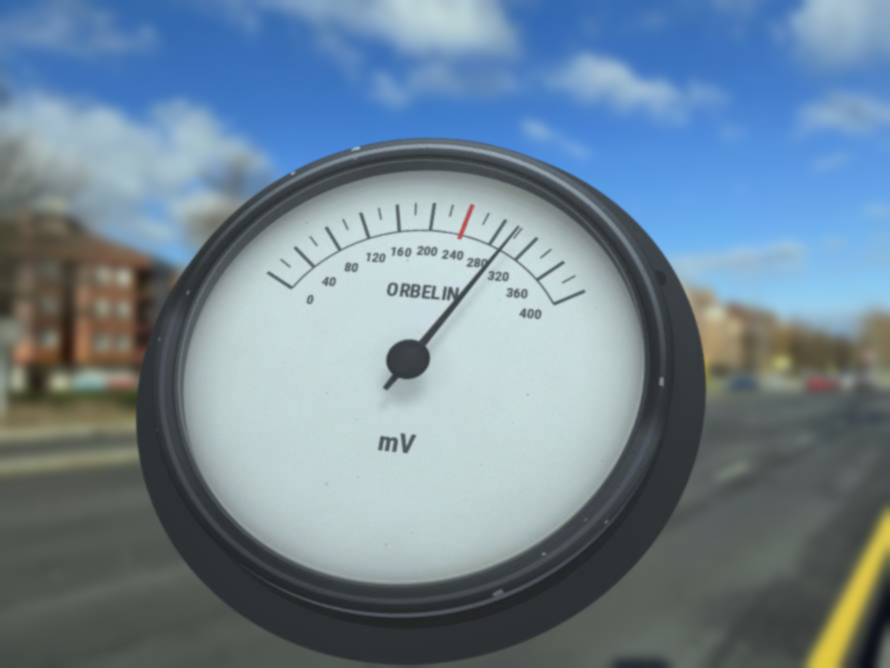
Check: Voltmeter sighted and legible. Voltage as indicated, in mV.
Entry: 300 mV
